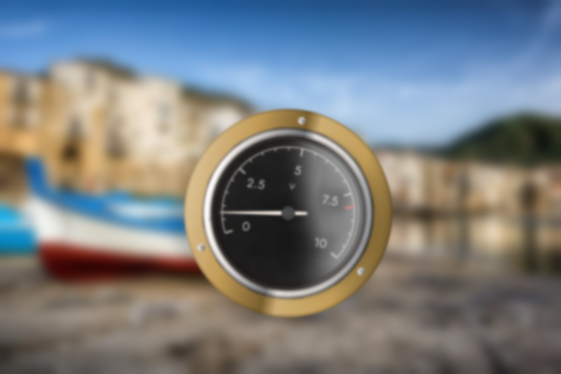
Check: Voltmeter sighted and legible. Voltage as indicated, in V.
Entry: 0.75 V
